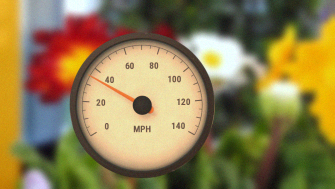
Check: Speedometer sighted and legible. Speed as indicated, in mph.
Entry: 35 mph
